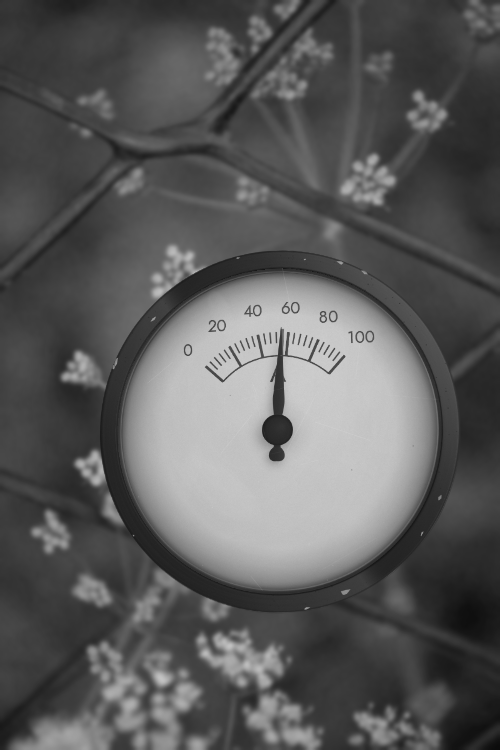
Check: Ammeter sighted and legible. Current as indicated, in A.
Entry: 56 A
